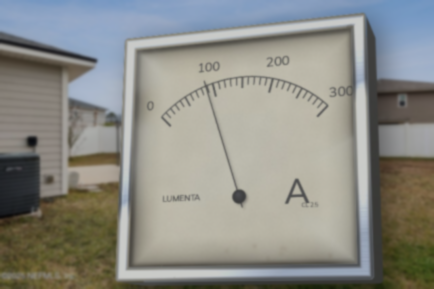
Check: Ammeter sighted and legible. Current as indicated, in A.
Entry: 90 A
